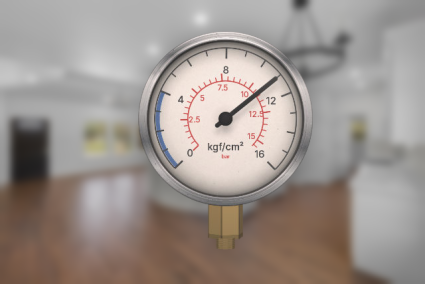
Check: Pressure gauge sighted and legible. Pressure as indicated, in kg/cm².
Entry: 11 kg/cm²
